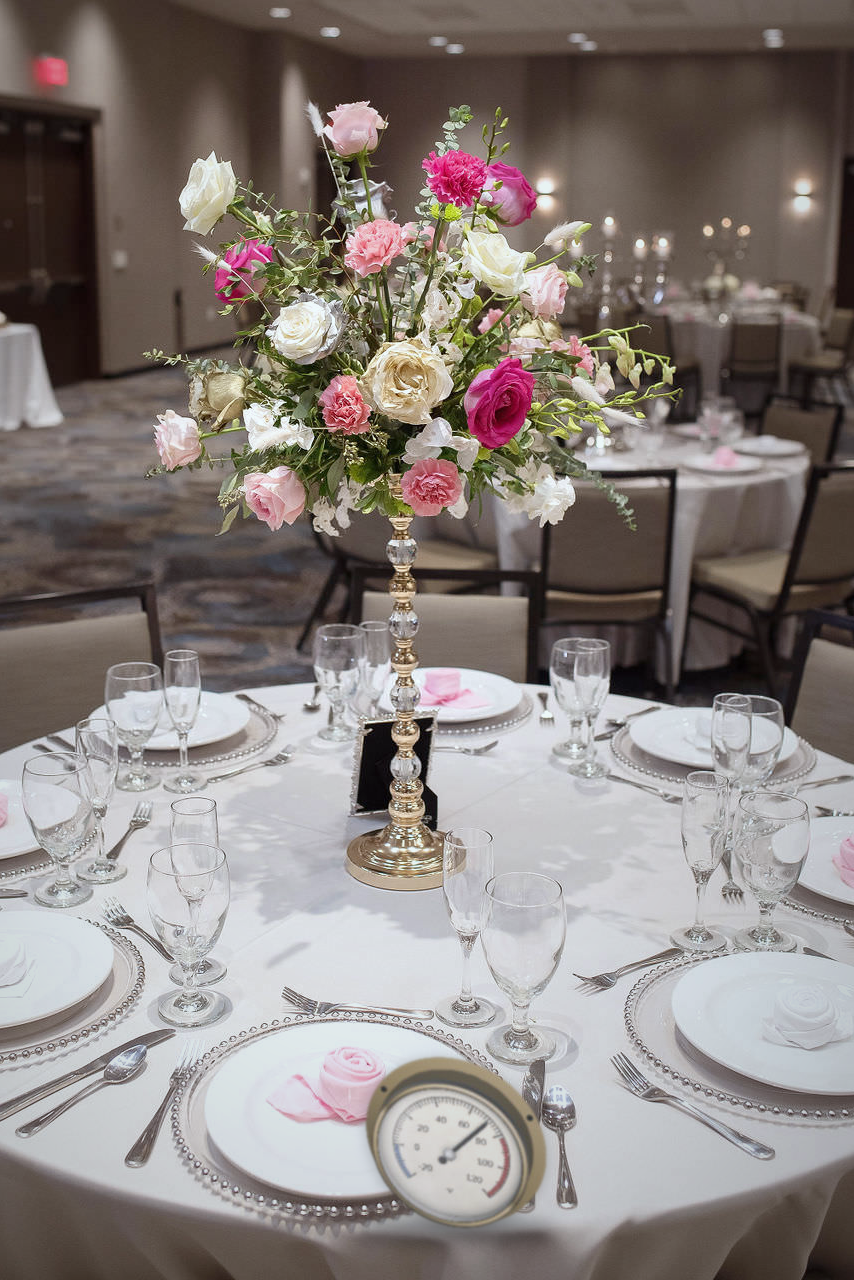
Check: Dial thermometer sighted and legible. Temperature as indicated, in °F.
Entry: 70 °F
